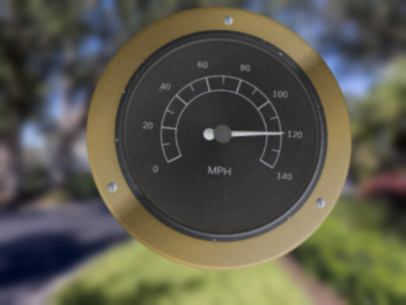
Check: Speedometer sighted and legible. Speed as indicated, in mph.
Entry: 120 mph
